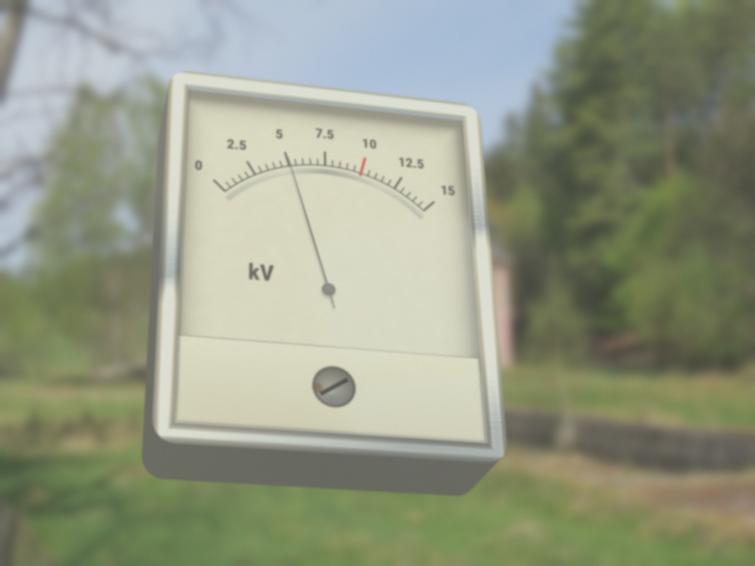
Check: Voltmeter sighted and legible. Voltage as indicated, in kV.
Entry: 5 kV
